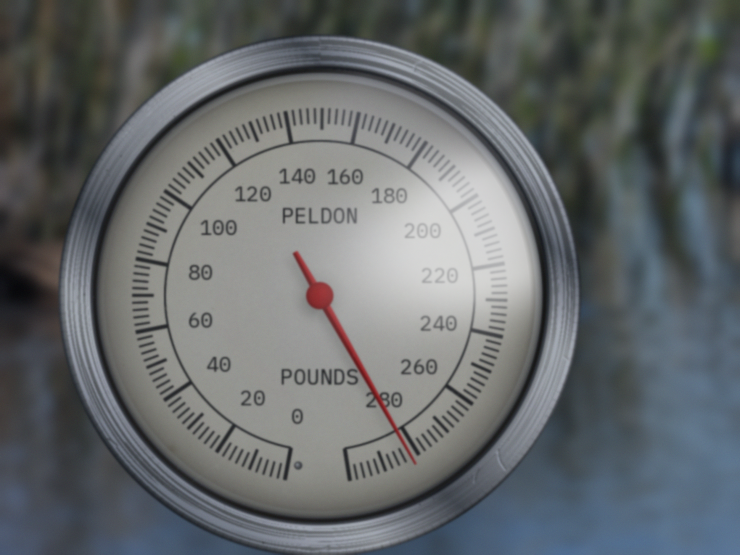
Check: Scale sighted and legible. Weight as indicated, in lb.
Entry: 282 lb
